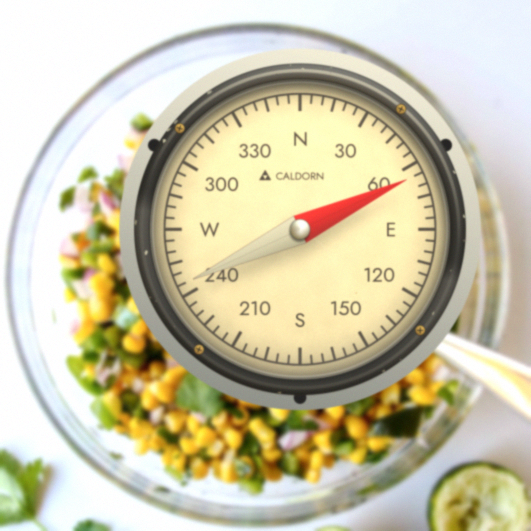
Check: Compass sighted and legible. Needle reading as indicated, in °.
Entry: 65 °
